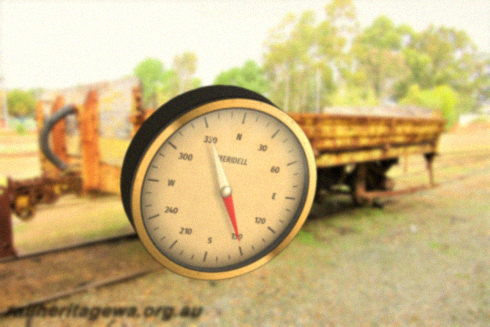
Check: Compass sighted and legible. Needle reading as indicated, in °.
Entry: 150 °
